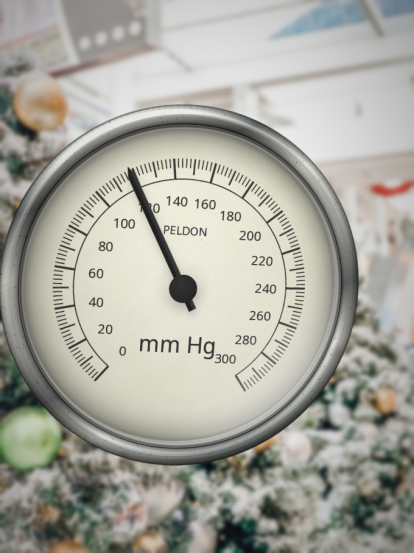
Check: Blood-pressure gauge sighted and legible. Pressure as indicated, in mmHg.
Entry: 118 mmHg
